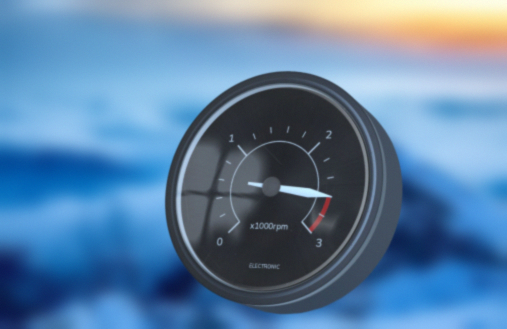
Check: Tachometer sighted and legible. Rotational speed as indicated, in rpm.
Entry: 2600 rpm
